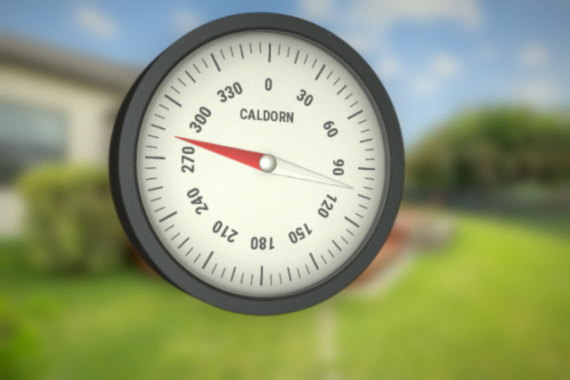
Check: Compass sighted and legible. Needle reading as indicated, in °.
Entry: 282.5 °
